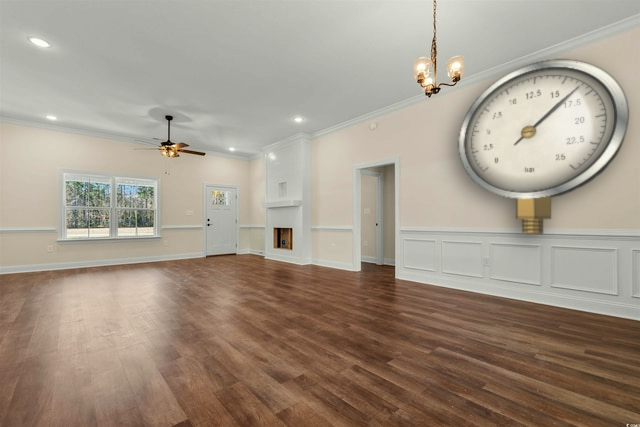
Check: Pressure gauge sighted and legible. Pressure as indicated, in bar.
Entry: 16.5 bar
